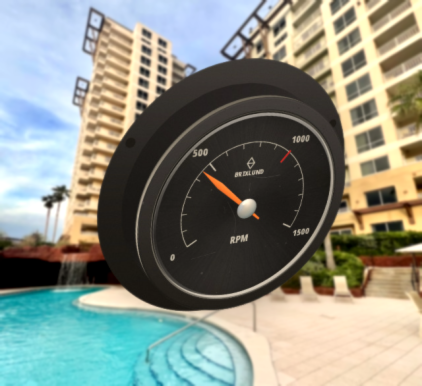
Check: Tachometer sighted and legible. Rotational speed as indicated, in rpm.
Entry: 450 rpm
